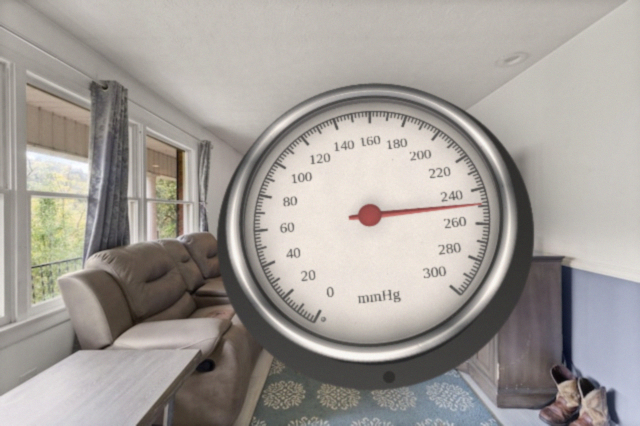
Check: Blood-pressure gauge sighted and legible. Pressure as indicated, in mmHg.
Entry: 250 mmHg
